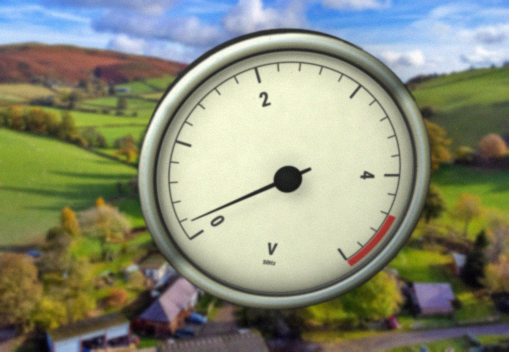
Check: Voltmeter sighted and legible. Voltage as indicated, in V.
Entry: 0.2 V
